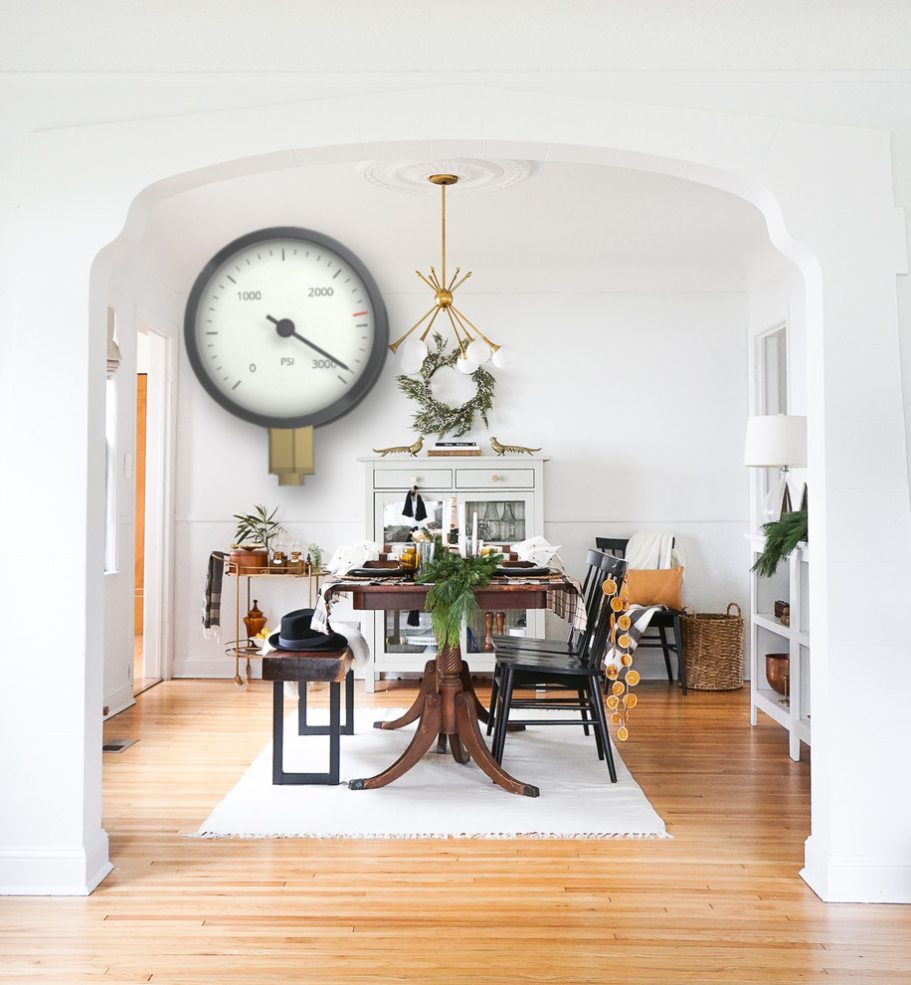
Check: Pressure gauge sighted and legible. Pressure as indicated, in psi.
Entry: 2900 psi
